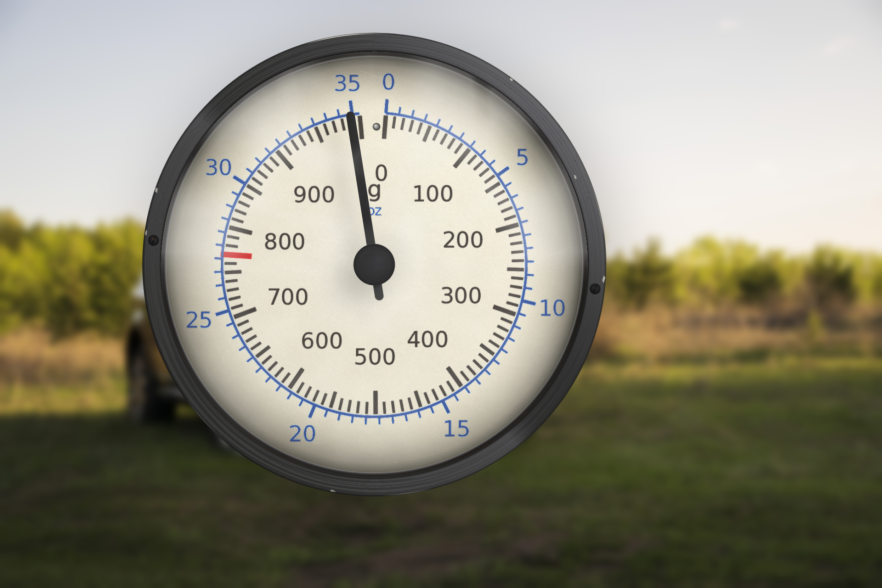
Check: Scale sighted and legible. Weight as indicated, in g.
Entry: 990 g
